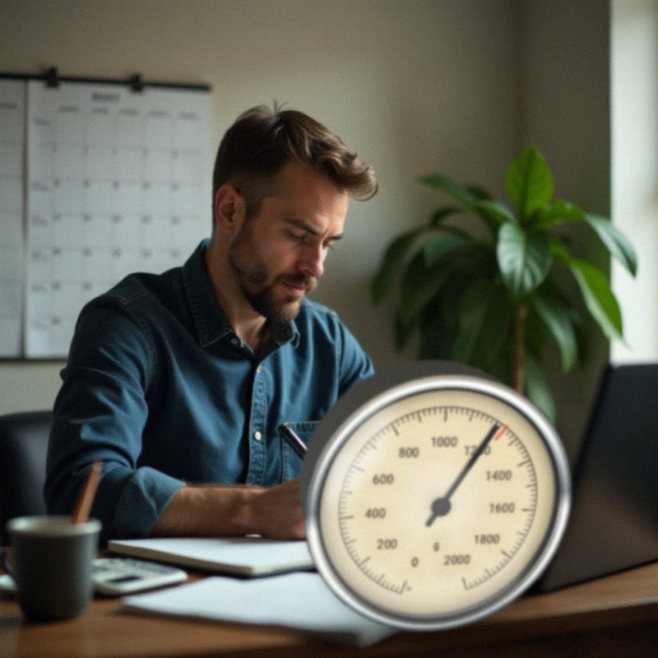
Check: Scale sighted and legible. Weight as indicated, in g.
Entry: 1200 g
